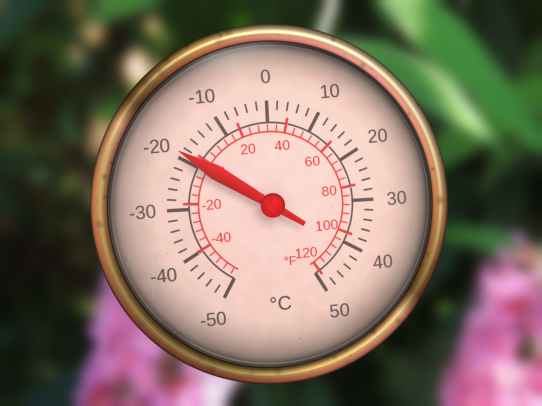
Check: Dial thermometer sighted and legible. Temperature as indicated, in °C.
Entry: -19 °C
